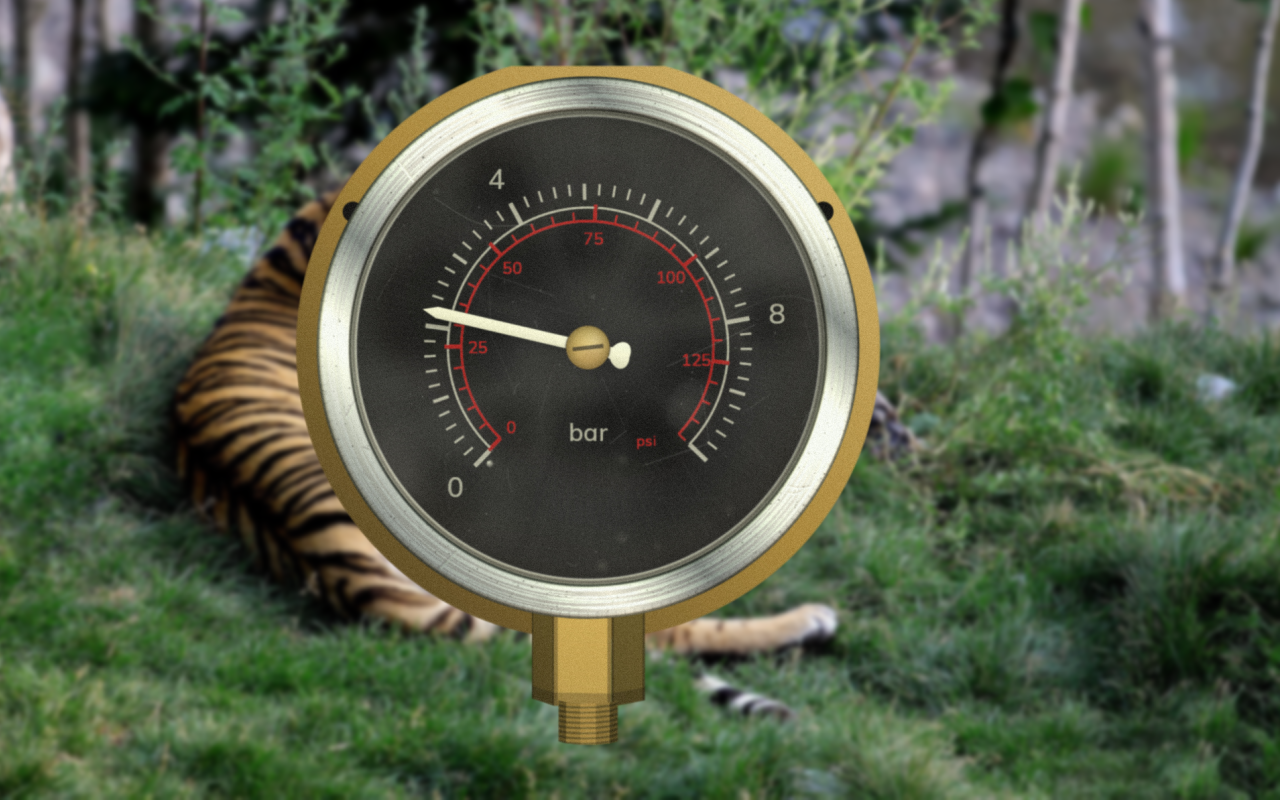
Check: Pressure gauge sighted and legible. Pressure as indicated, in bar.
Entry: 2.2 bar
